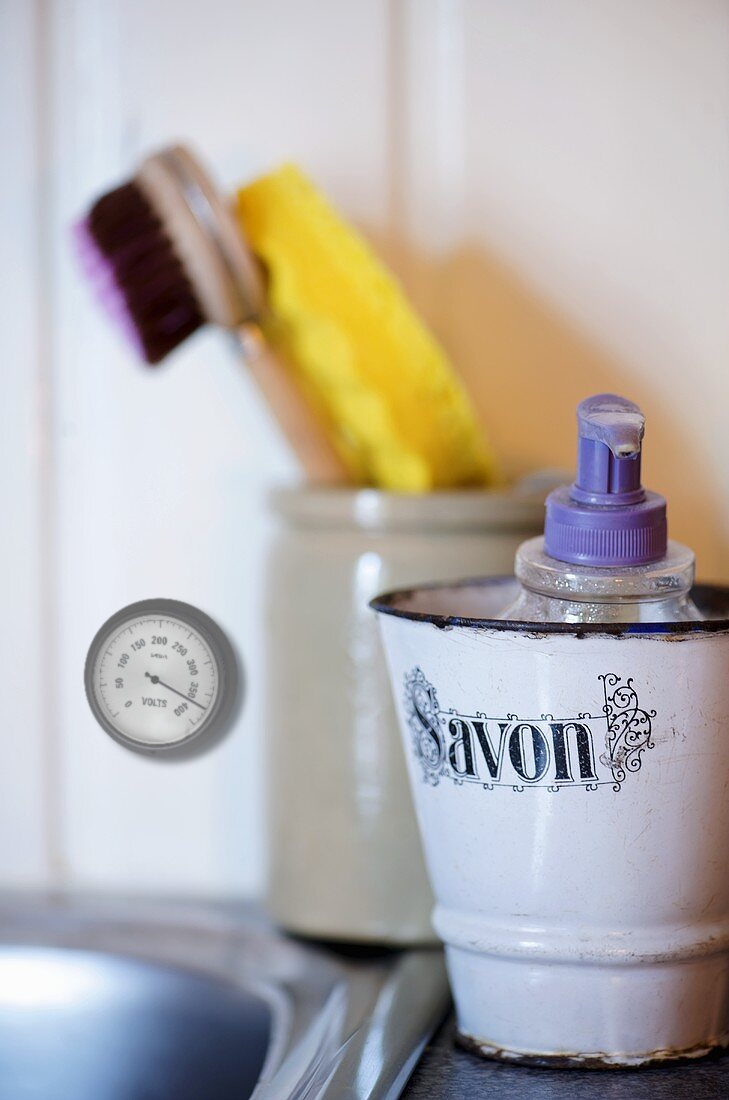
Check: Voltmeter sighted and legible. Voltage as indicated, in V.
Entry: 370 V
